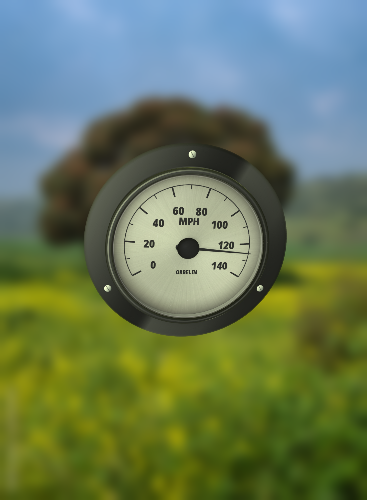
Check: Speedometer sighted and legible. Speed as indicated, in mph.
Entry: 125 mph
